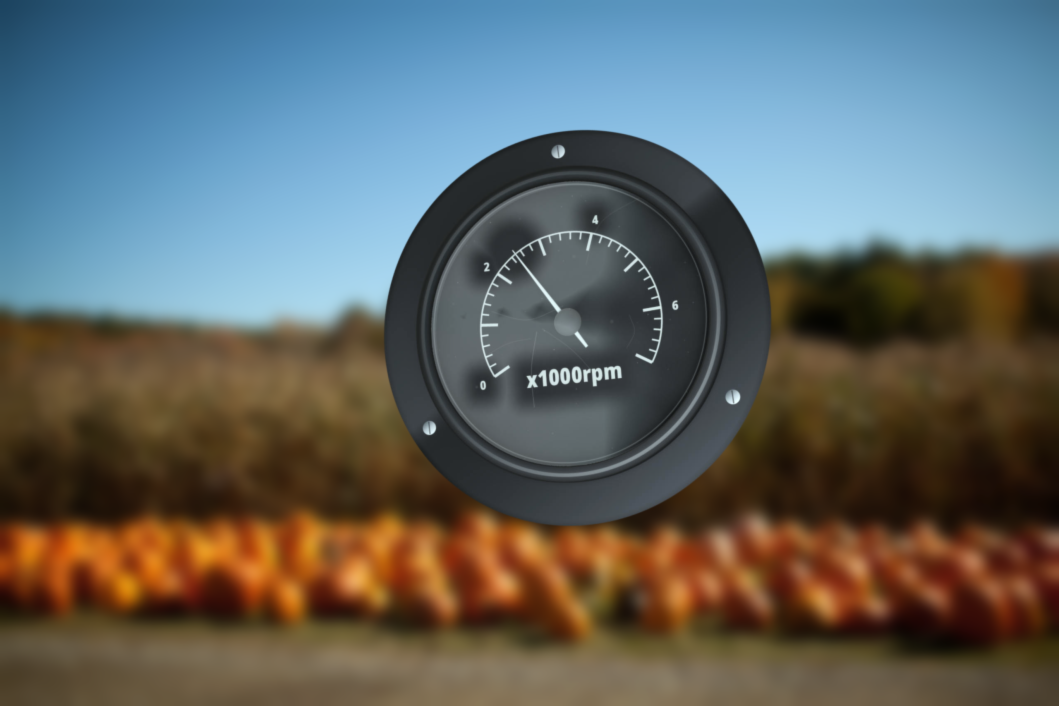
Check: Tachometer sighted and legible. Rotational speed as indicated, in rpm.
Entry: 2500 rpm
